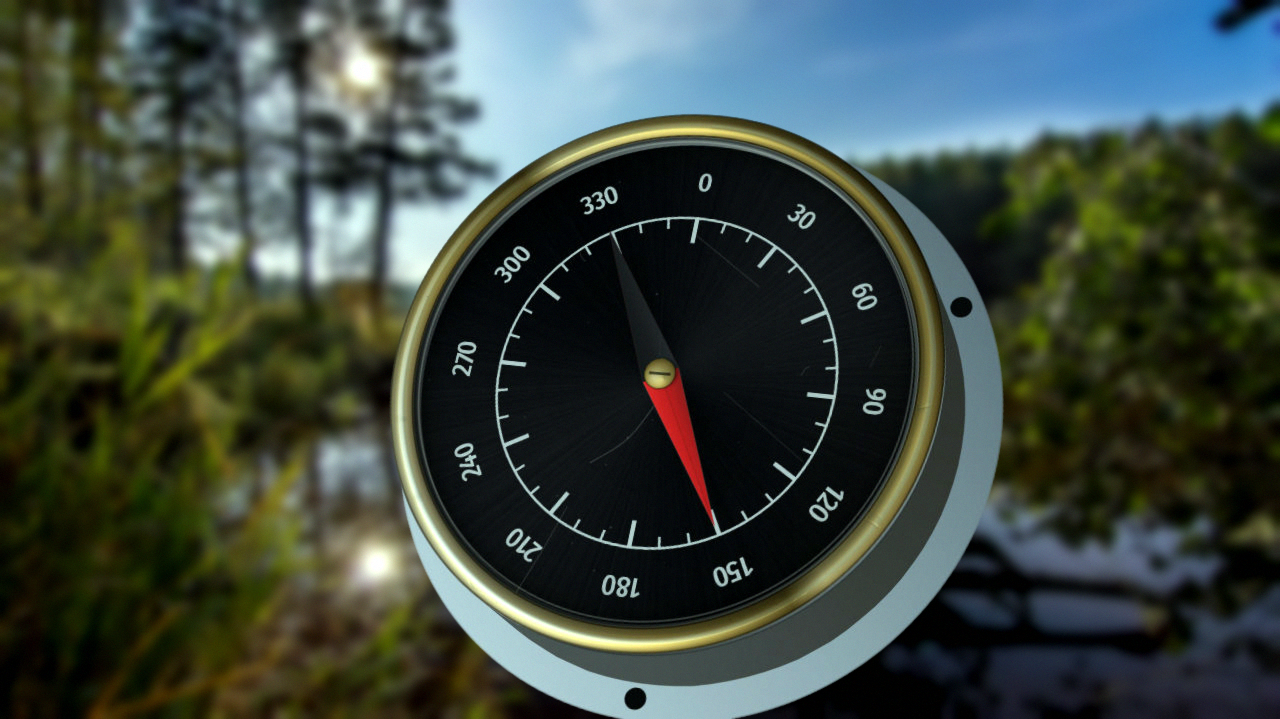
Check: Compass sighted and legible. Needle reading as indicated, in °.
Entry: 150 °
